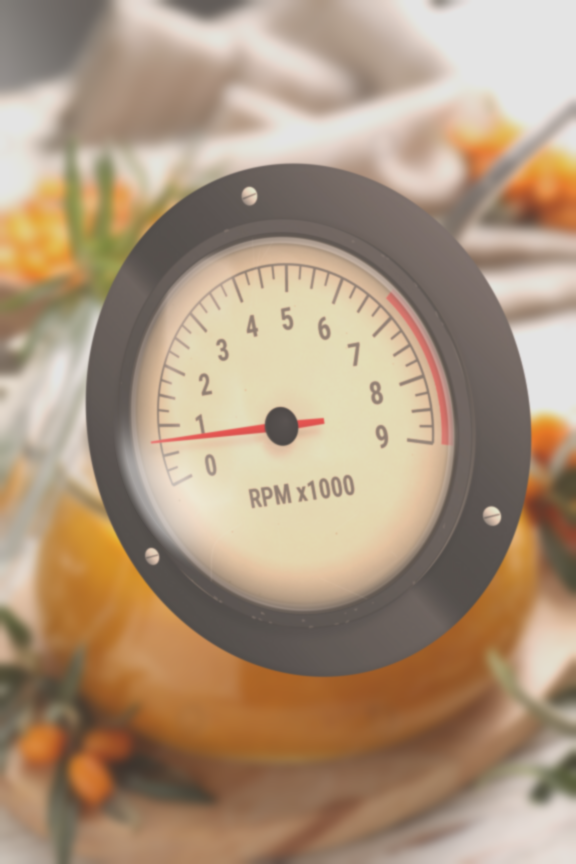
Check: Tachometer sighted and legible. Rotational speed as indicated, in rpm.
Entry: 750 rpm
